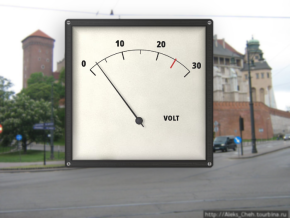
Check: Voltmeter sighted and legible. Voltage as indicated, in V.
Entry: 2.5 V
